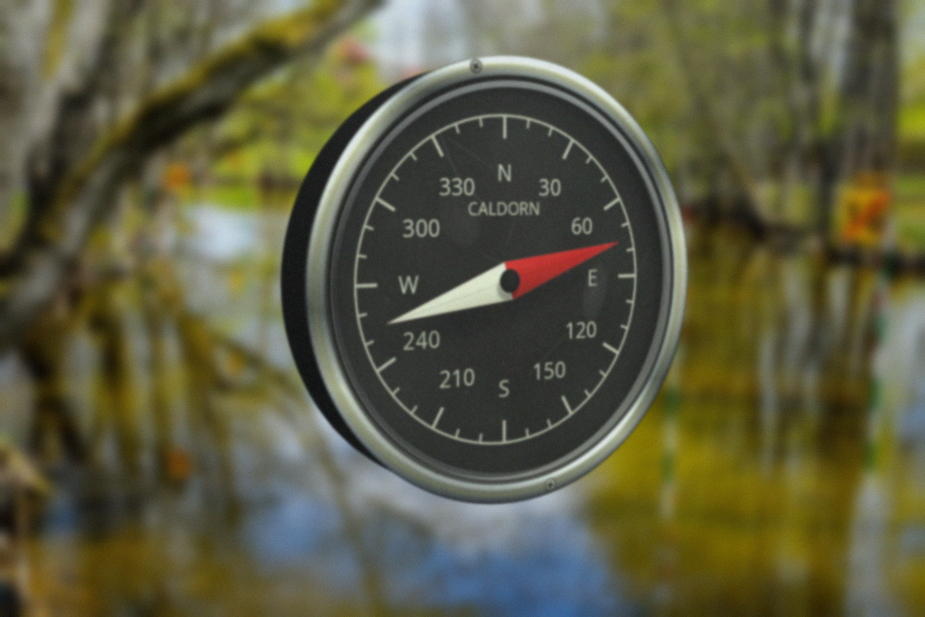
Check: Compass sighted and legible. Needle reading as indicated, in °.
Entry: 75 °
